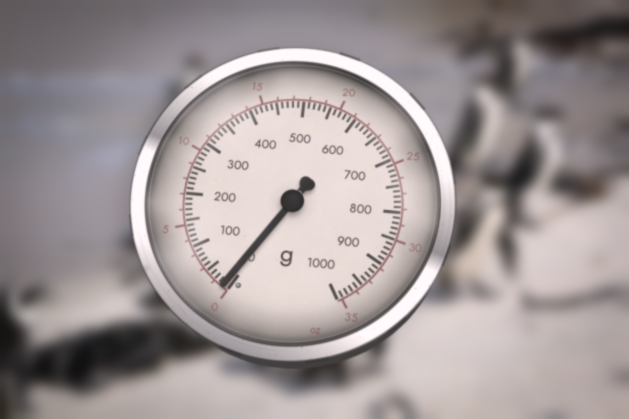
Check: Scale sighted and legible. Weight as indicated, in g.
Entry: 10 g
